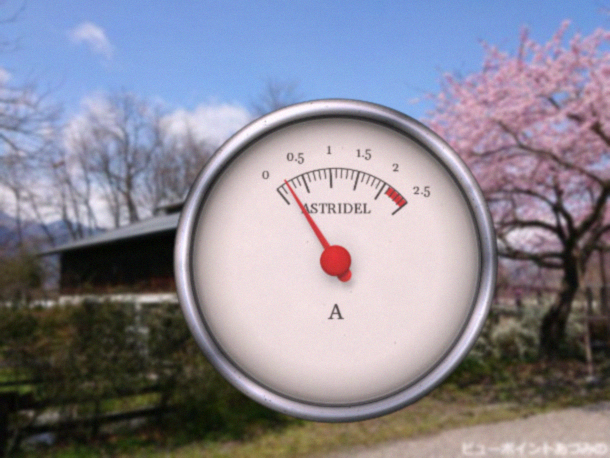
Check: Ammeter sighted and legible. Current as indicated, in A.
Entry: 0.2 A
